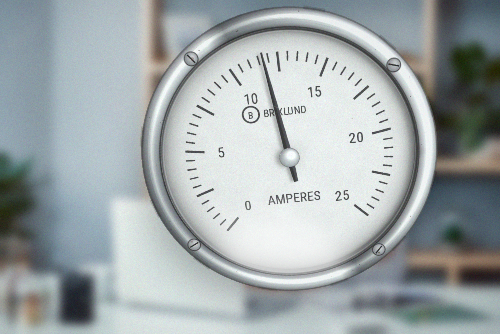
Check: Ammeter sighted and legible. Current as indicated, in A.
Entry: 11.75 A
